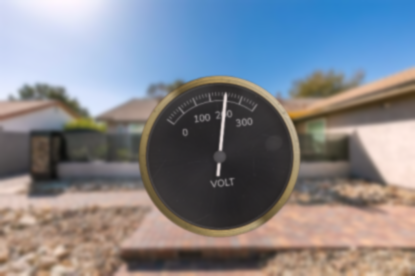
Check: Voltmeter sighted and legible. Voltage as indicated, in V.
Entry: 200 V
